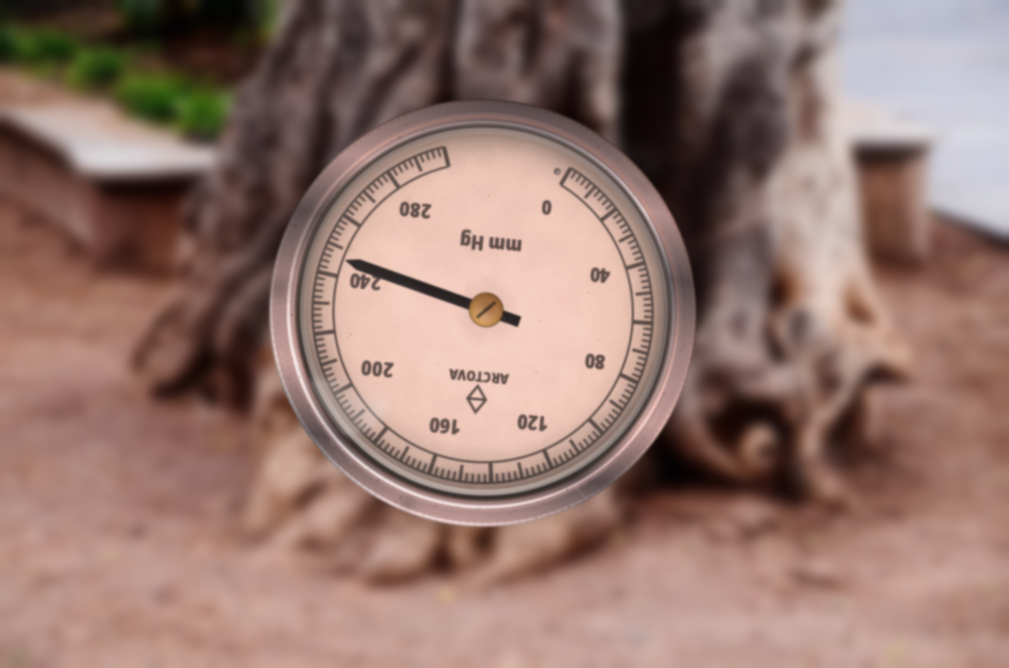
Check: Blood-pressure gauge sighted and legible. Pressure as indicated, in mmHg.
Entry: 246 mmHg
